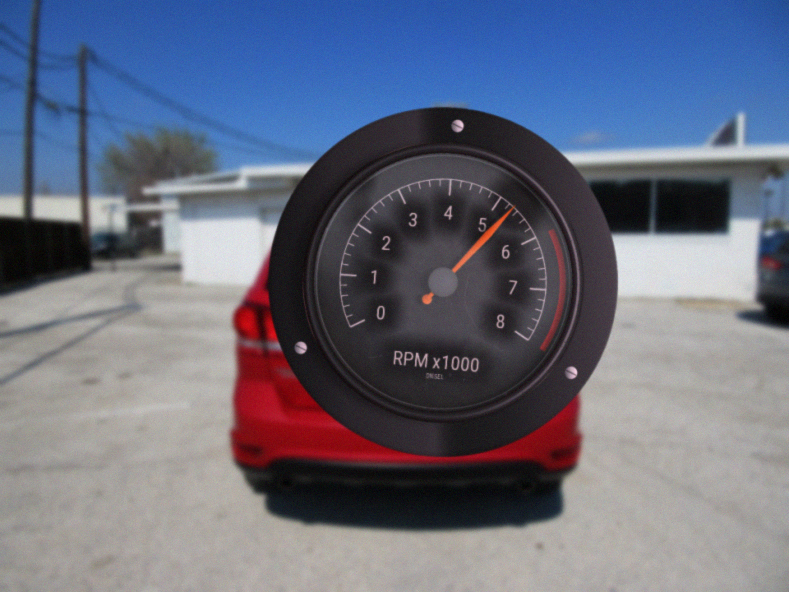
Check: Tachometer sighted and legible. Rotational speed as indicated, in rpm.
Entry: 5300 rpm
